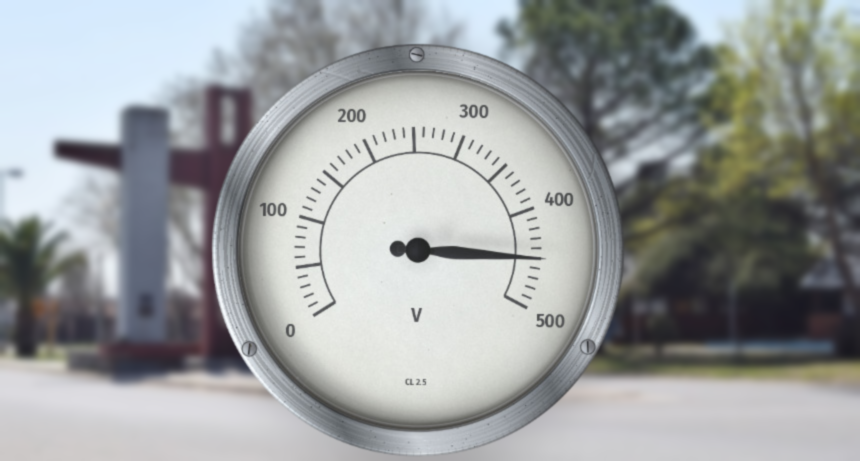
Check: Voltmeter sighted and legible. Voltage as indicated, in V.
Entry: 450 V
